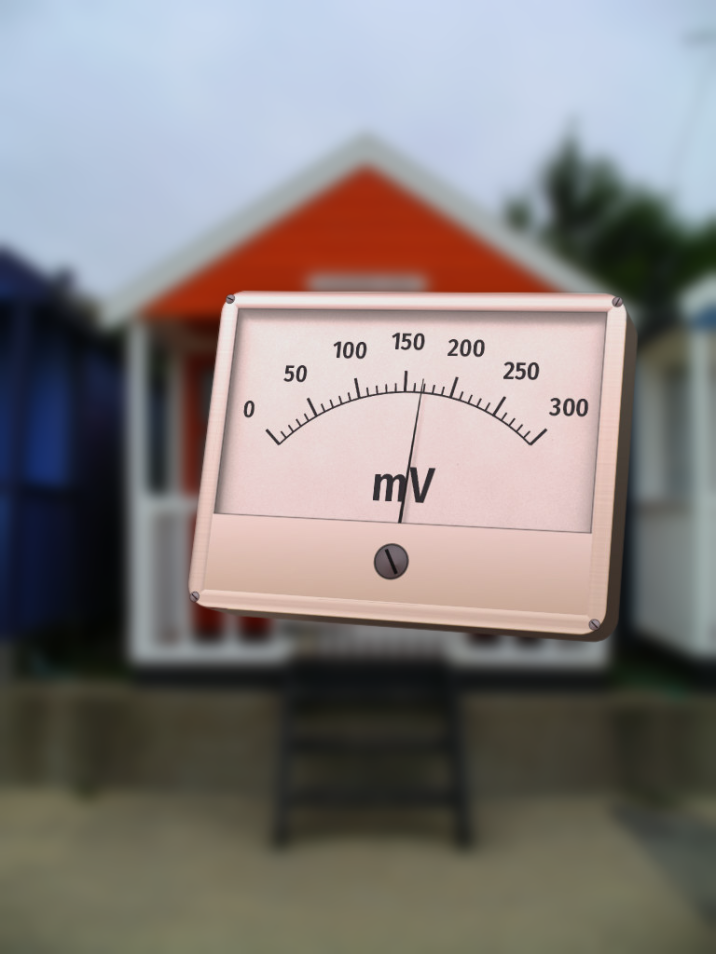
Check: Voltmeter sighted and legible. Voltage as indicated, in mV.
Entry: 170 mV
